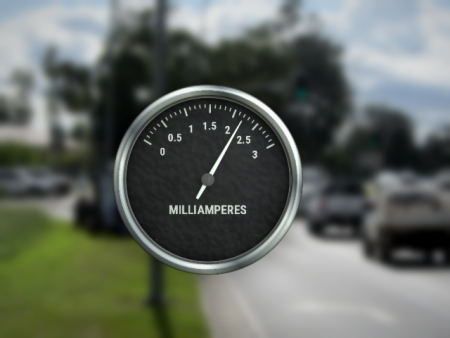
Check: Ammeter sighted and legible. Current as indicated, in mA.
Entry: 2.2 mA
